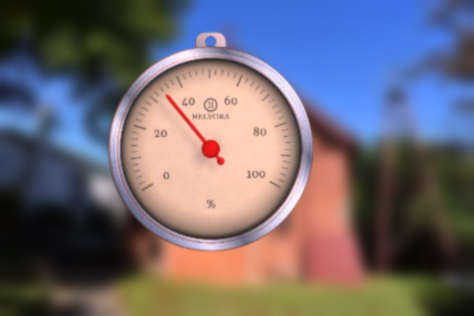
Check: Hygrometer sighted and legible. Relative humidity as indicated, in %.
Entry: 34 %
